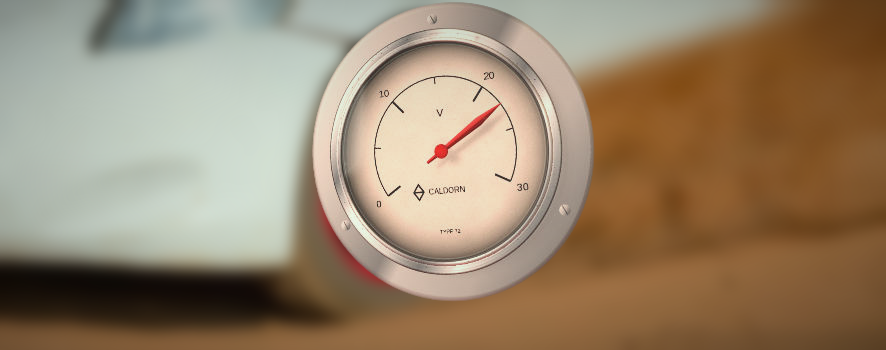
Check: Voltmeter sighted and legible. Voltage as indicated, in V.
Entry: 22.5 V
